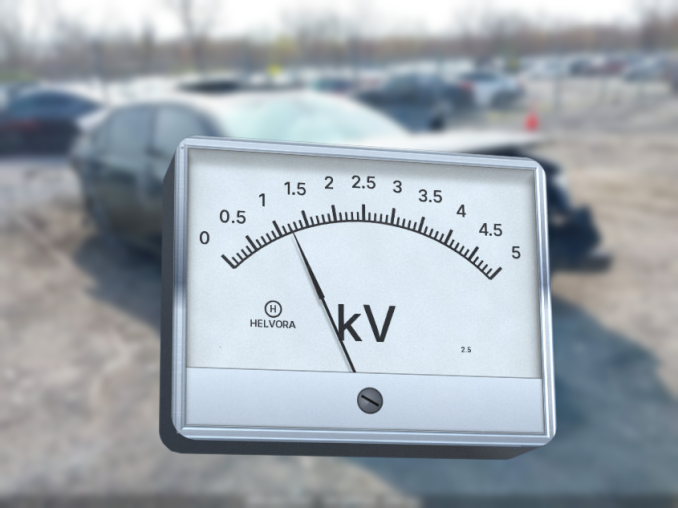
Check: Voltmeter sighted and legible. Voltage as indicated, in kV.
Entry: 1.2 kV
